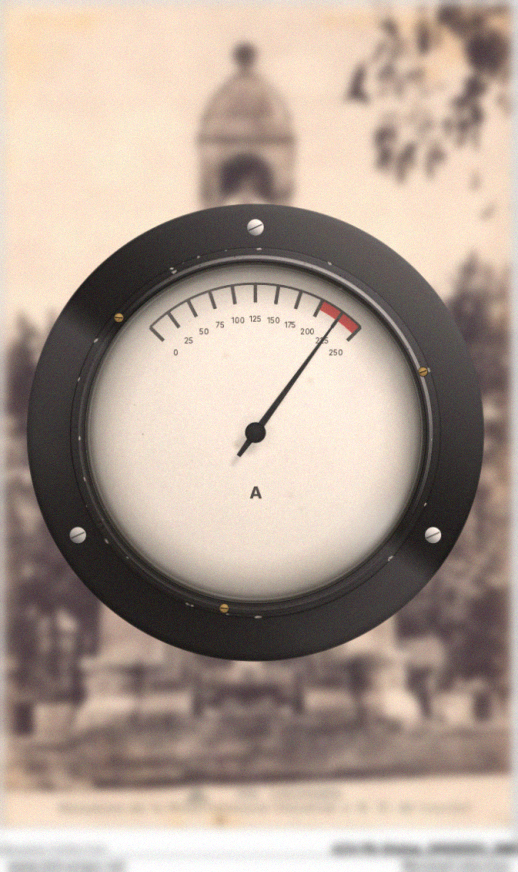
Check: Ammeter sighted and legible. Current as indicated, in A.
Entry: 225 A
